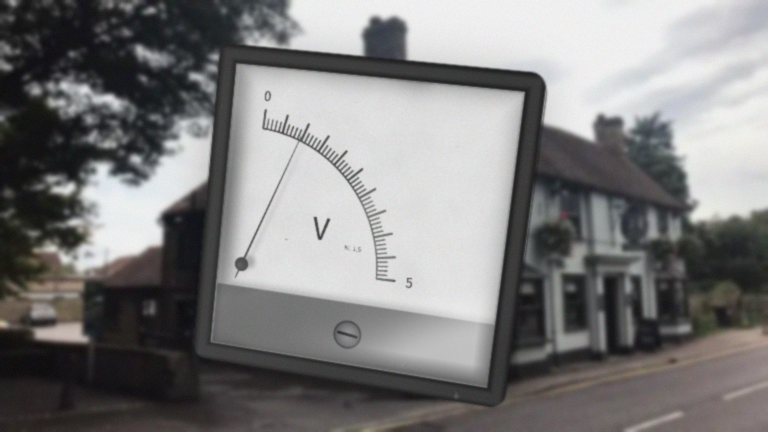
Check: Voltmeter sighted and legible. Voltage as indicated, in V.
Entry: 1 V
